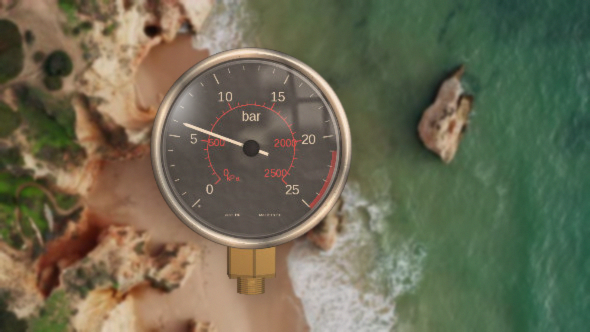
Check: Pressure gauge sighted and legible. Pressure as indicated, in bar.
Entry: 6 bar
